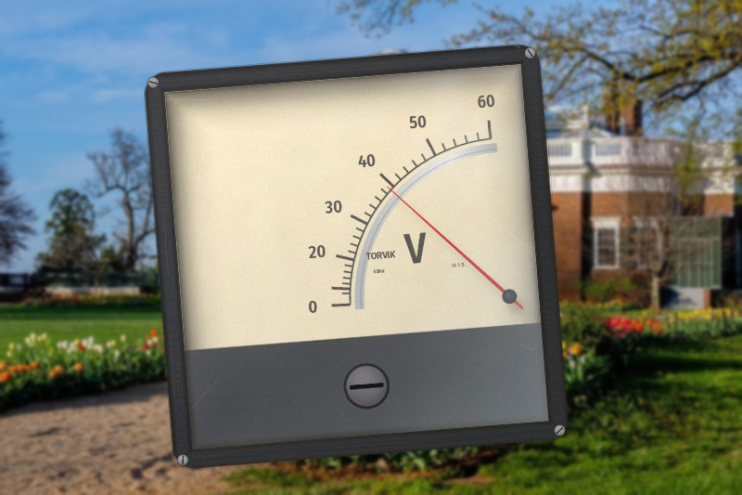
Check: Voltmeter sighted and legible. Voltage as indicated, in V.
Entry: 39 V
